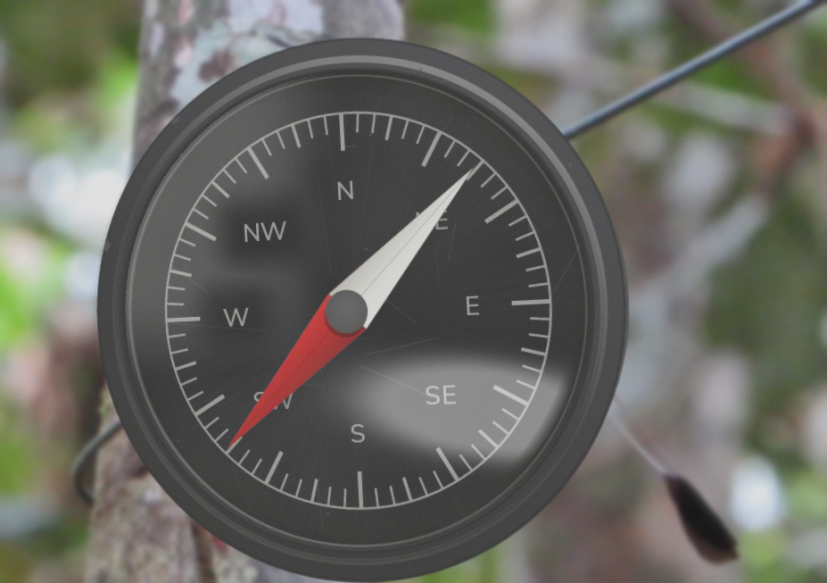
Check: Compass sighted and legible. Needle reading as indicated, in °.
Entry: 225 °
